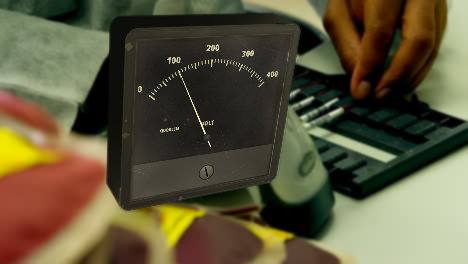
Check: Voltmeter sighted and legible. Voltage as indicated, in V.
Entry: 100 V
